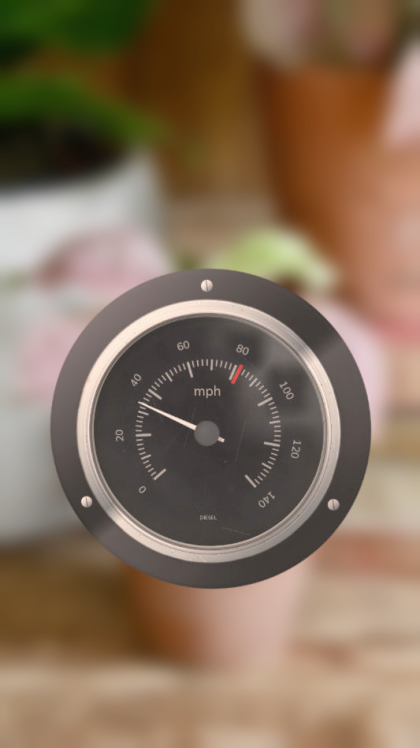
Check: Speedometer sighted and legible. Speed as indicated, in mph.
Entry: 34 mph
